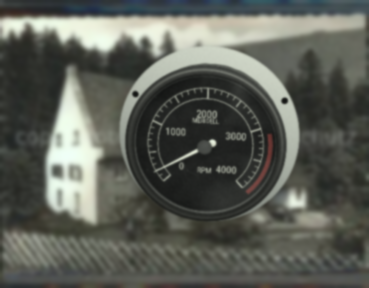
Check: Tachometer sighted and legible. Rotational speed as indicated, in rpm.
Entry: 200 rpm
